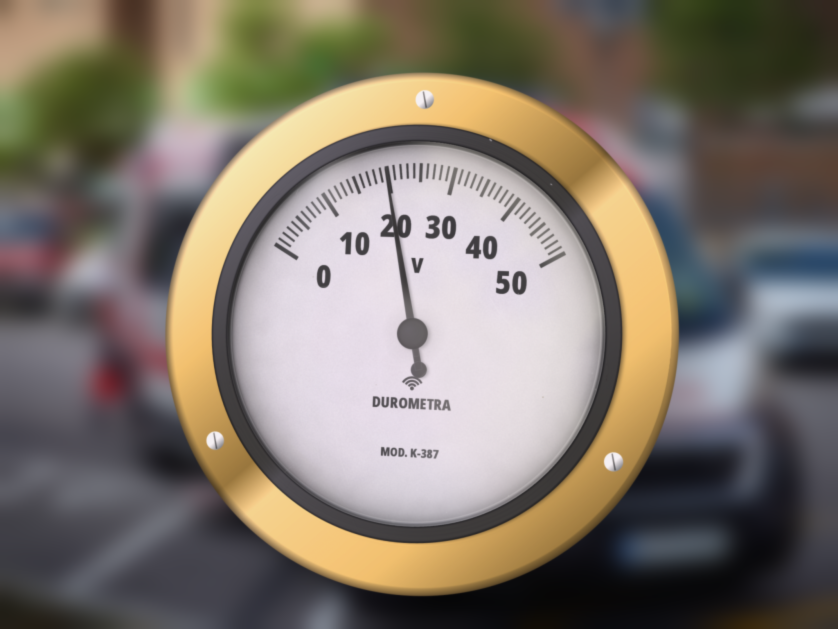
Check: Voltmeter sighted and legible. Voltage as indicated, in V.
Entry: 20 V
